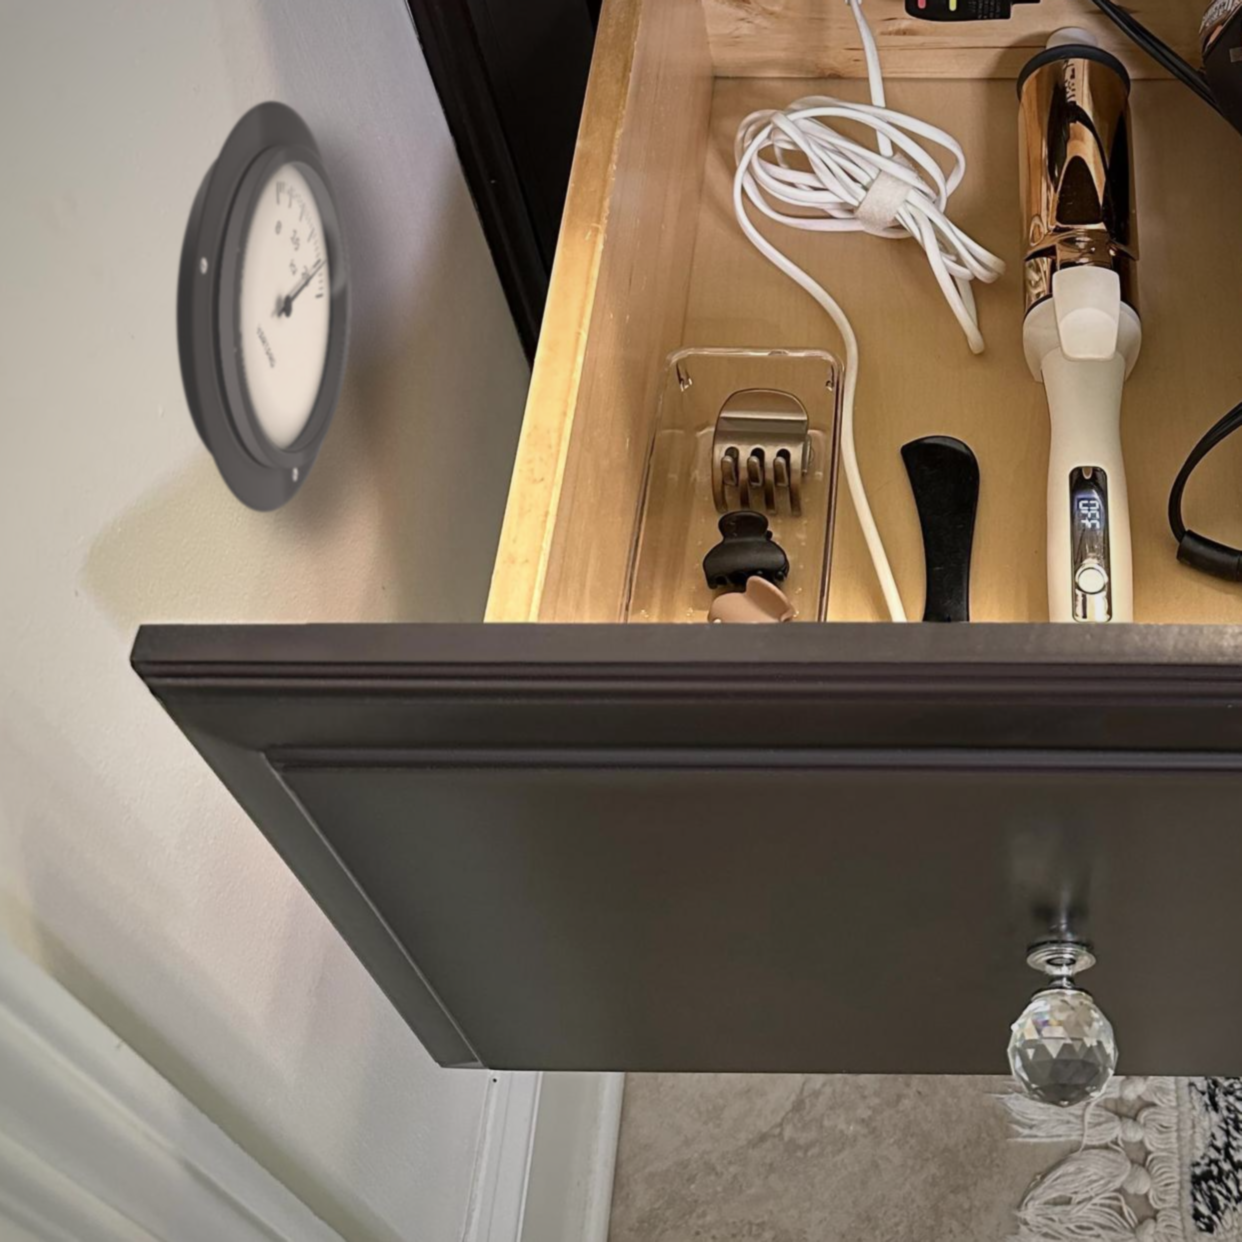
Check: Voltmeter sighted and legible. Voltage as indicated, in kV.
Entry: 20 kV
